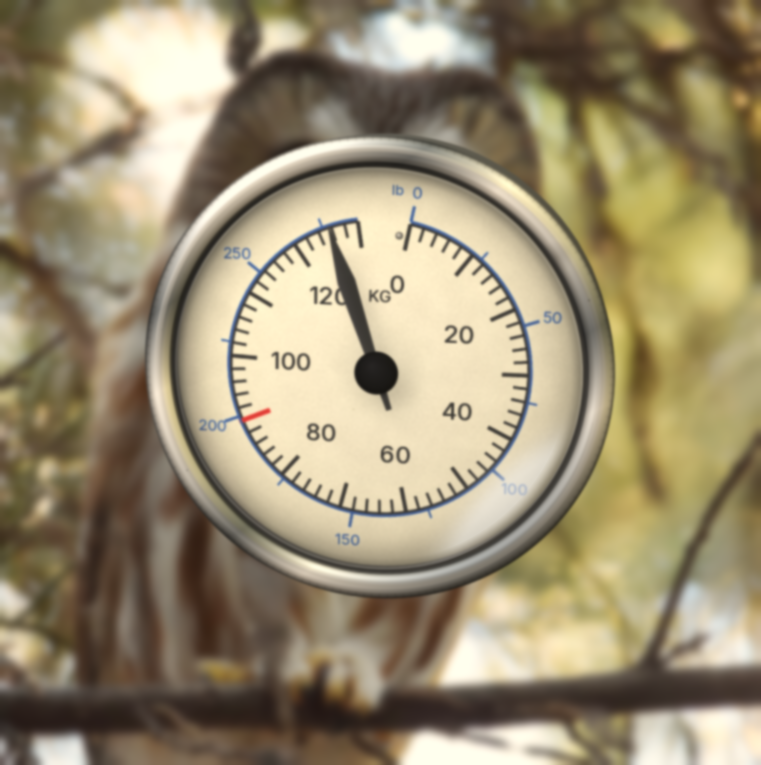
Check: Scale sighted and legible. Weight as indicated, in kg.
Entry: 126 kg
